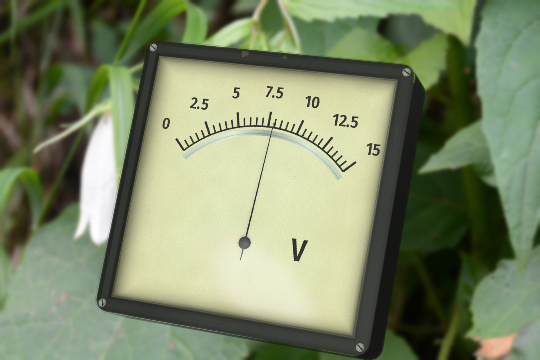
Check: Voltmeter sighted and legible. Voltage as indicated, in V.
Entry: 8 V
